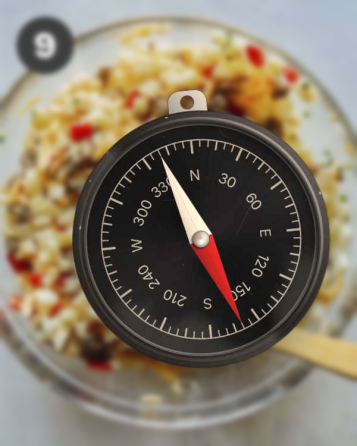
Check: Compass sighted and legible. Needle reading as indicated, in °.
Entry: 160 °
